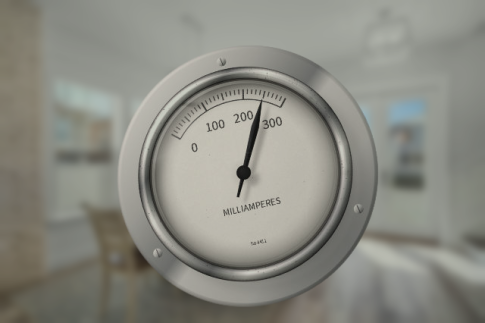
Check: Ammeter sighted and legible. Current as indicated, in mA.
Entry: 250 mA
